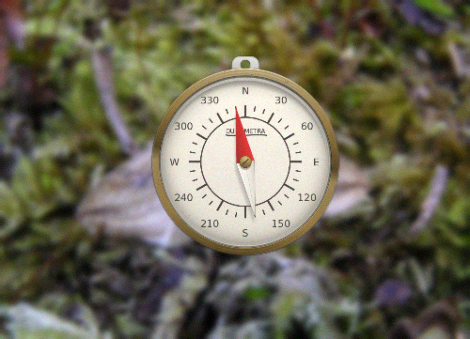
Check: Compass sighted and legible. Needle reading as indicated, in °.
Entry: 350 °
